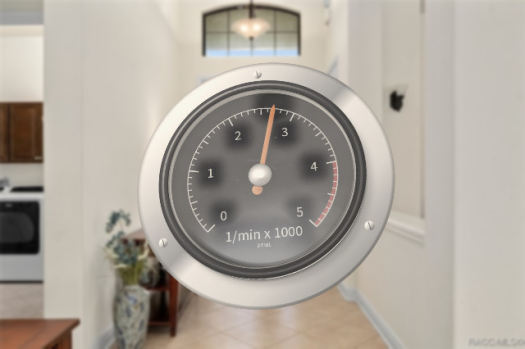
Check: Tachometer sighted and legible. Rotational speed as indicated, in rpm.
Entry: 2700 rpm
